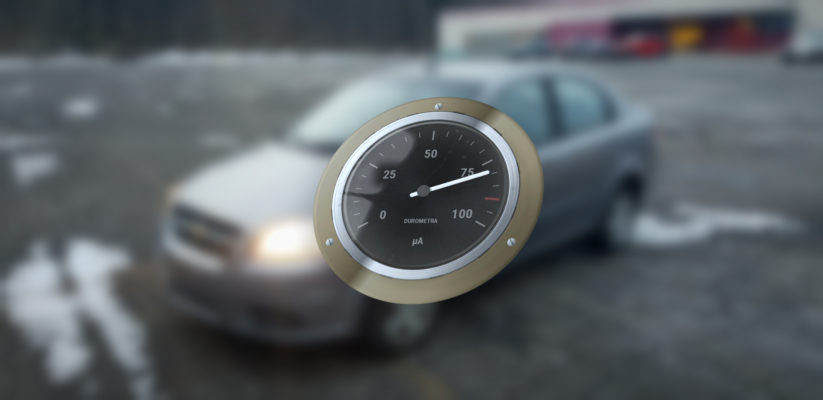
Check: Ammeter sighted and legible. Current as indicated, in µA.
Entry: 80 µA
